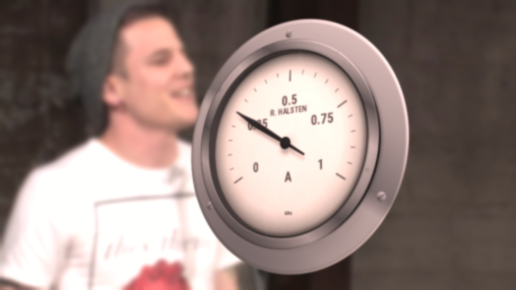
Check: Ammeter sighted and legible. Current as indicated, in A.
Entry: 0.25 A
